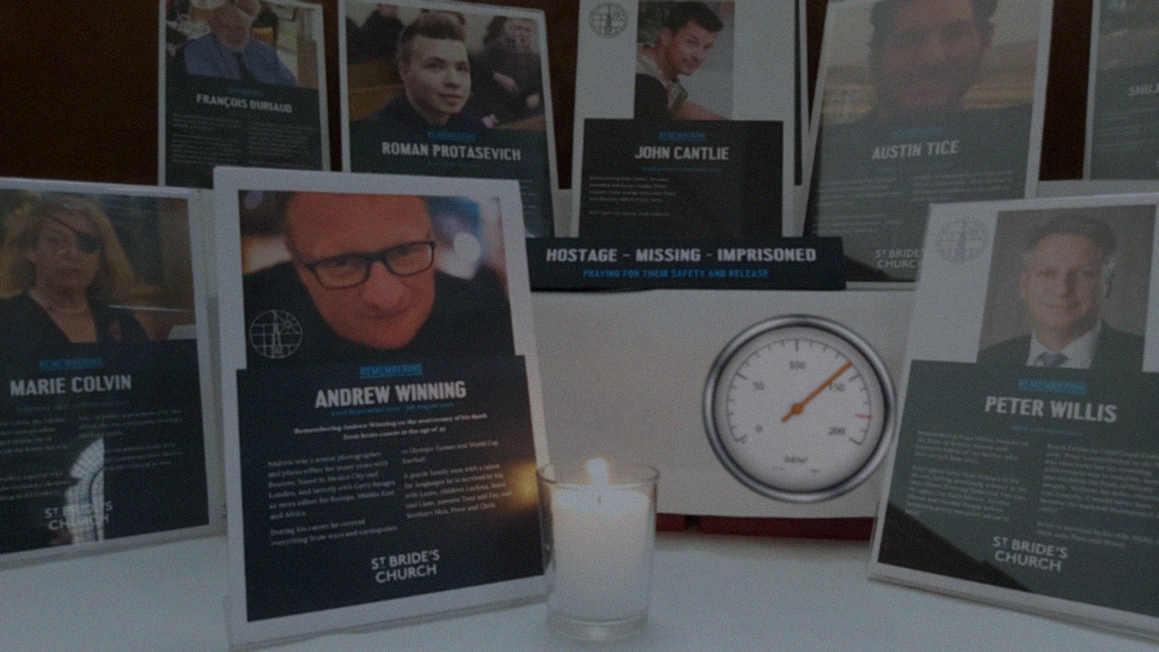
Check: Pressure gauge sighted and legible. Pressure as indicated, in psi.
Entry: 140 psi
